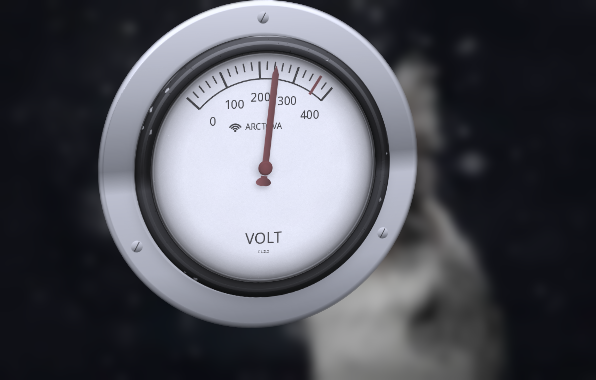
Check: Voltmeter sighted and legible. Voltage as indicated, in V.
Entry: 240 V
